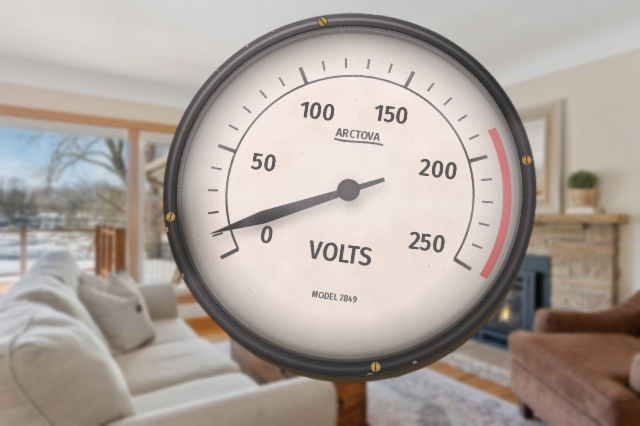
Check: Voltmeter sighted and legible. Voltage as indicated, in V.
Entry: 10 V
